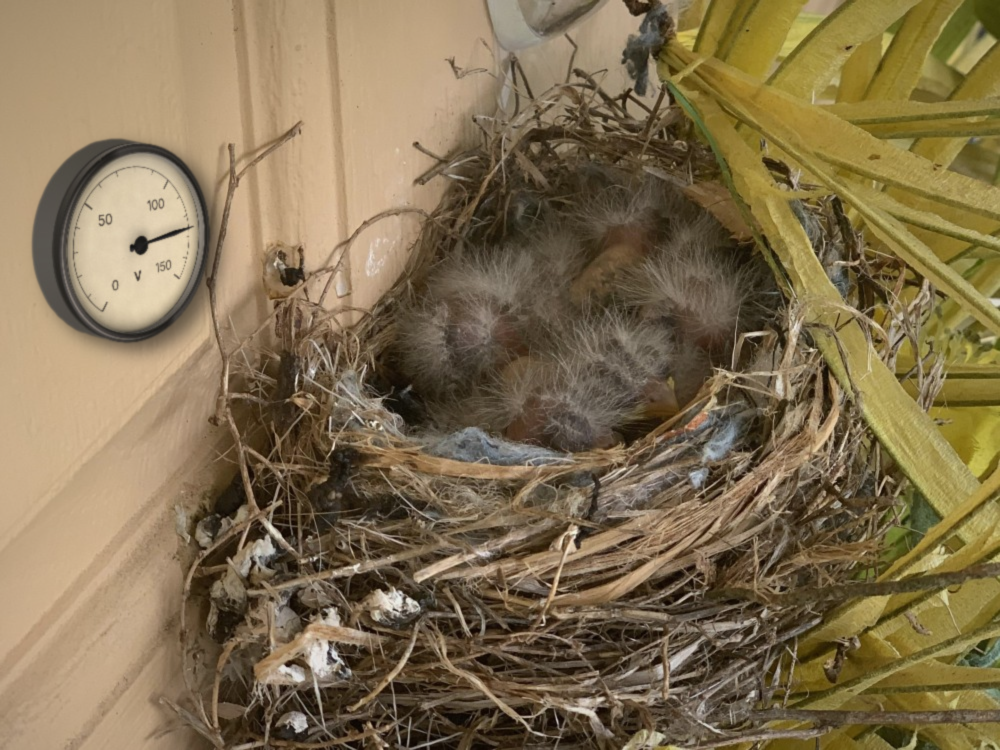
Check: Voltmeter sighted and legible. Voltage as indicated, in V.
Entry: 125 V
